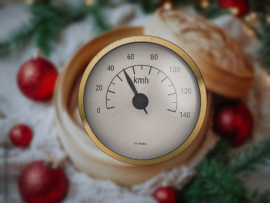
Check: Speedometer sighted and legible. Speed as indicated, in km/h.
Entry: 50 km/h
